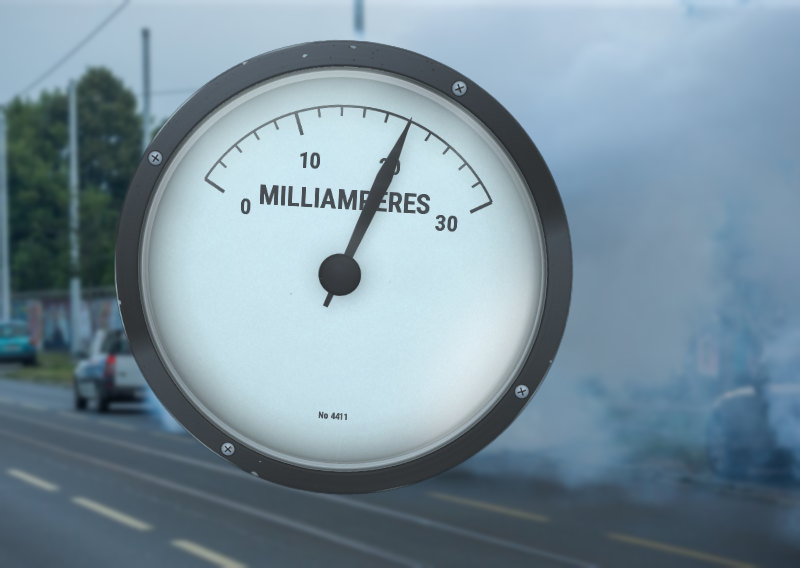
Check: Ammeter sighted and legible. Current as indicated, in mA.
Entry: 20 mA
